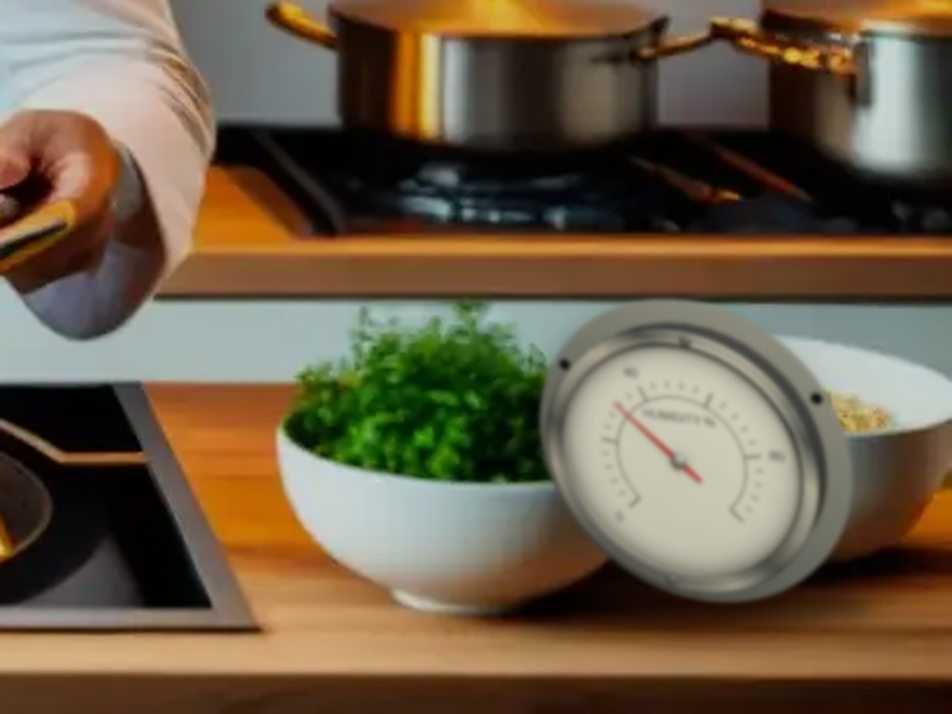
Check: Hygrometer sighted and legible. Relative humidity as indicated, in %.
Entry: 32 %
